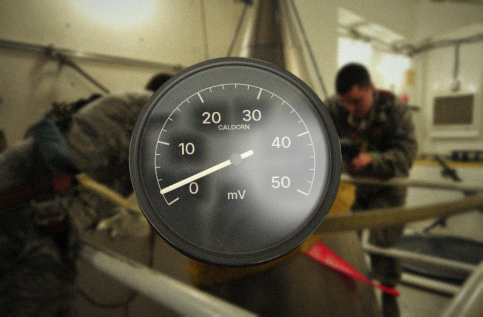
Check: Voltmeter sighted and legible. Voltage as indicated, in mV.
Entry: 2 mV
